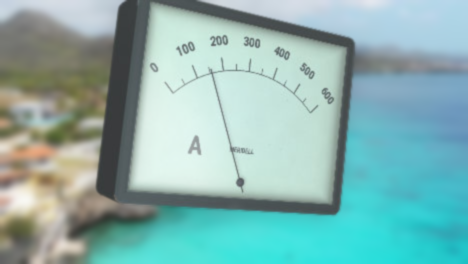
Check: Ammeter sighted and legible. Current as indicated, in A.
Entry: 150 A
